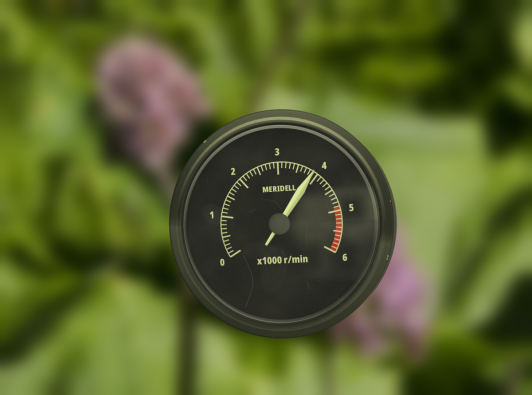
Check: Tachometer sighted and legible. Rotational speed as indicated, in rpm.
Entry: 3900 rpm
